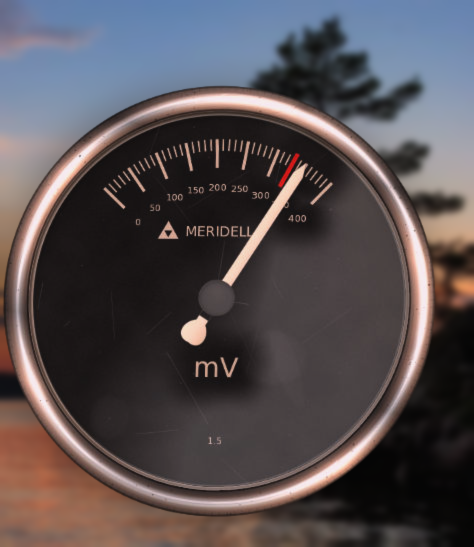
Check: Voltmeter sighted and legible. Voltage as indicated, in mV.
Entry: 350 mV
